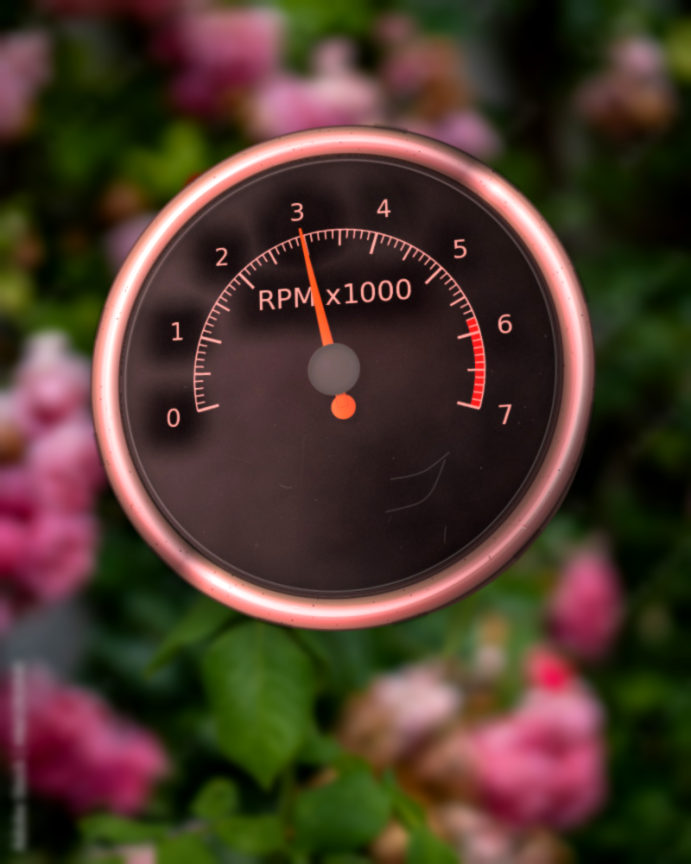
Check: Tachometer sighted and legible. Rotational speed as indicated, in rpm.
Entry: 3000 rpm
